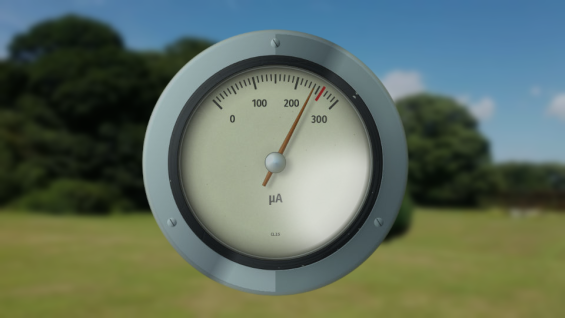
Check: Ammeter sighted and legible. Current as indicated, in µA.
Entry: 240 µA
